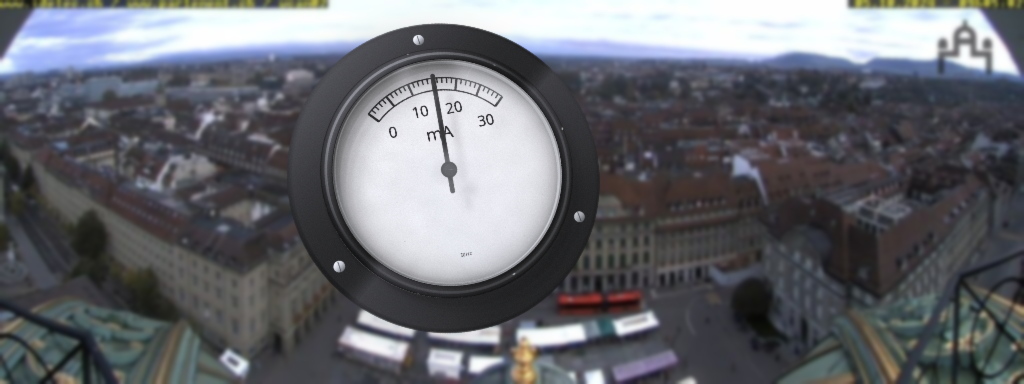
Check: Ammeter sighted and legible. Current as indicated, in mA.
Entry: 15 mA
